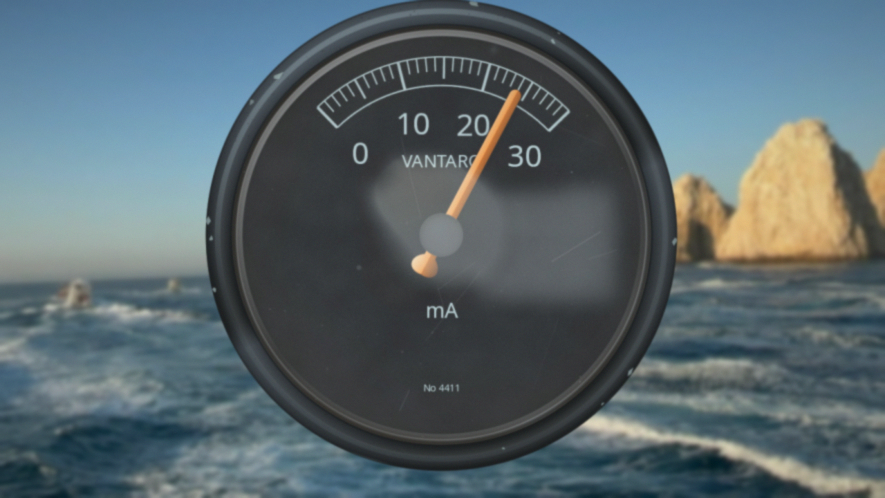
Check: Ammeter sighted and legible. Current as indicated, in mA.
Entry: 24 mA
